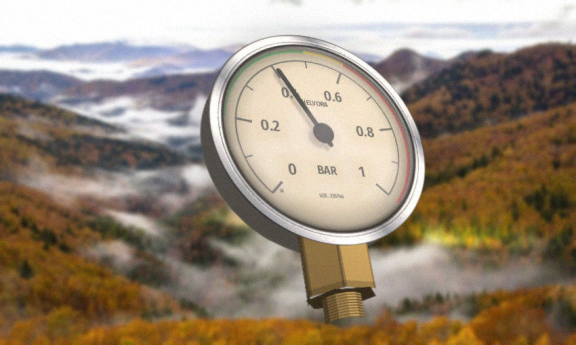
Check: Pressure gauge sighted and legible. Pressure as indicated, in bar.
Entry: 0.4 bar
